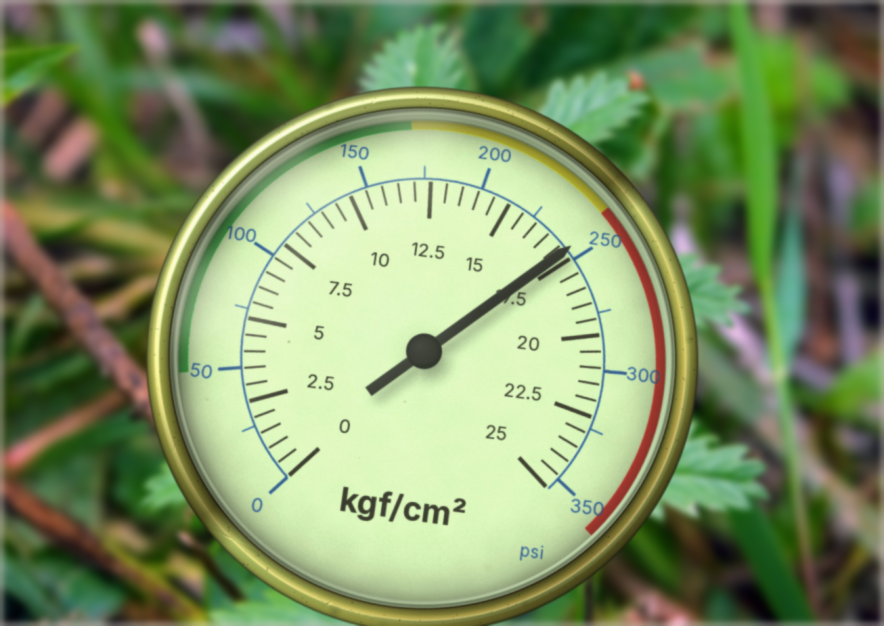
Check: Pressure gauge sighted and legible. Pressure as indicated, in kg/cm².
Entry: 17.25 kg/cm²
